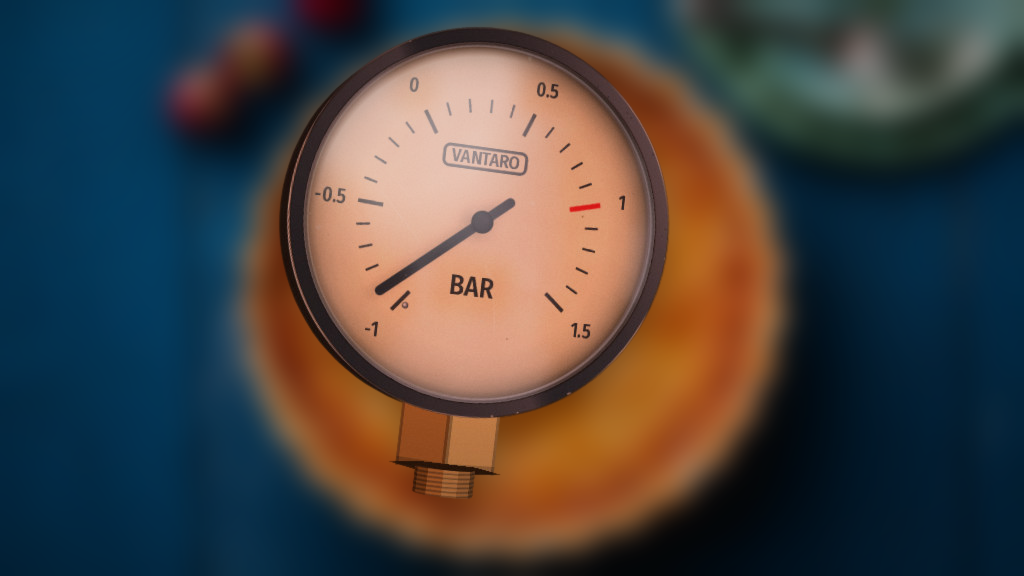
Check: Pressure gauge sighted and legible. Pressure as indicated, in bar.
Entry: -0.9 bar
